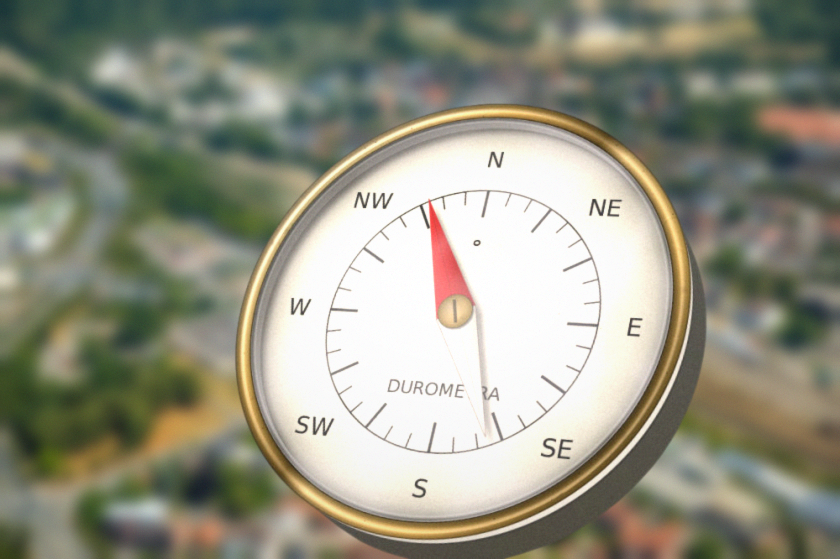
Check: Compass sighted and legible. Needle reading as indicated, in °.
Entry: 335 °
